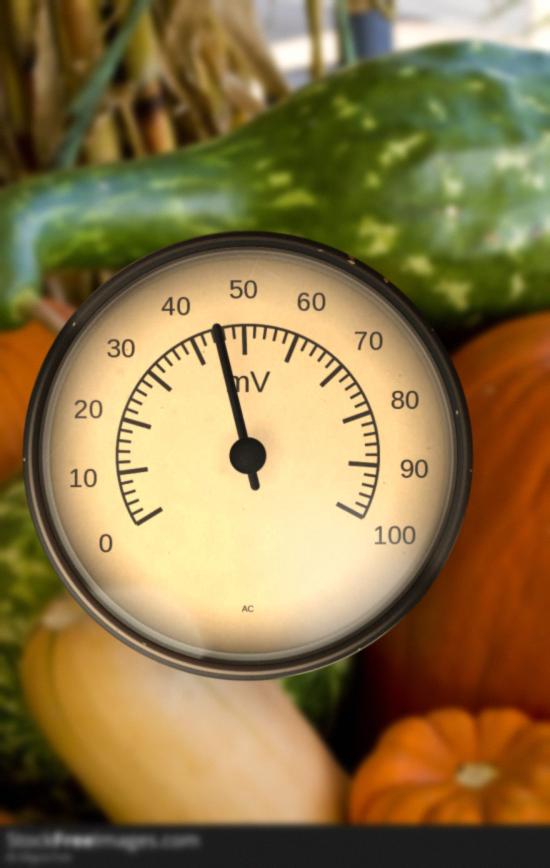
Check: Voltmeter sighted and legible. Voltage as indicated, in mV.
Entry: 45 mV
